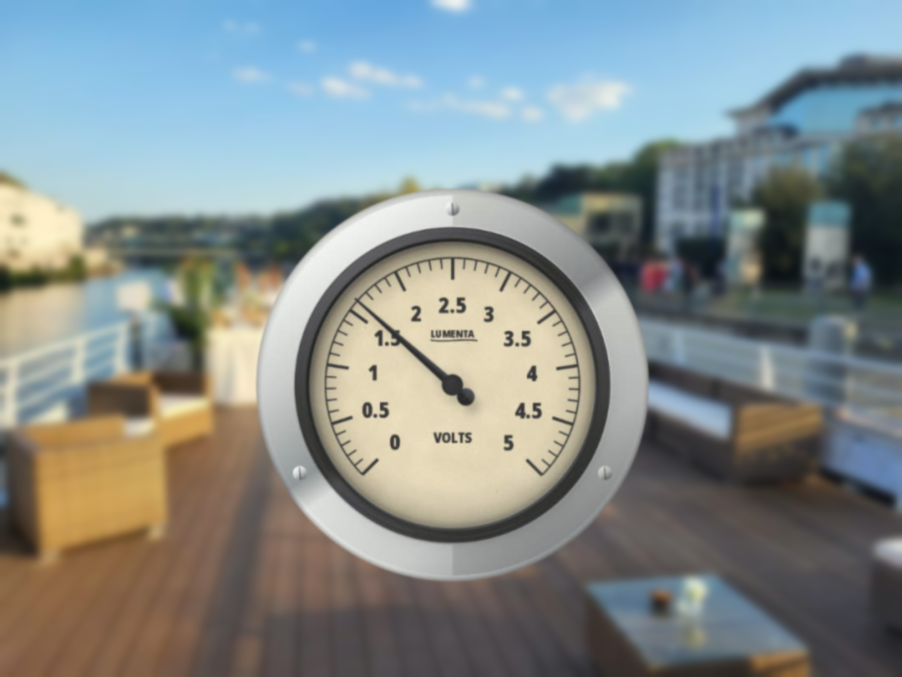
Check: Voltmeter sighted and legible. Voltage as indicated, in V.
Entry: 1.6 V
